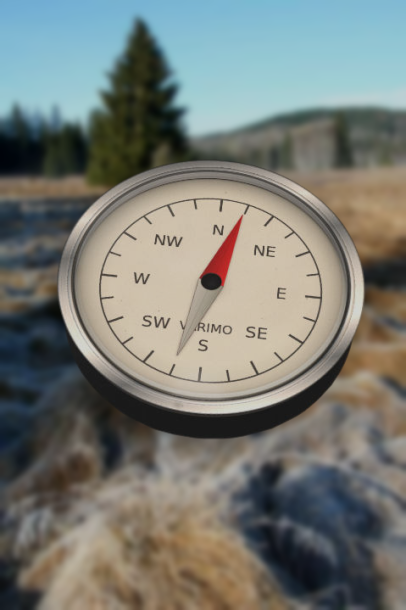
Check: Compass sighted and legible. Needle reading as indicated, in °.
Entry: 15 °
